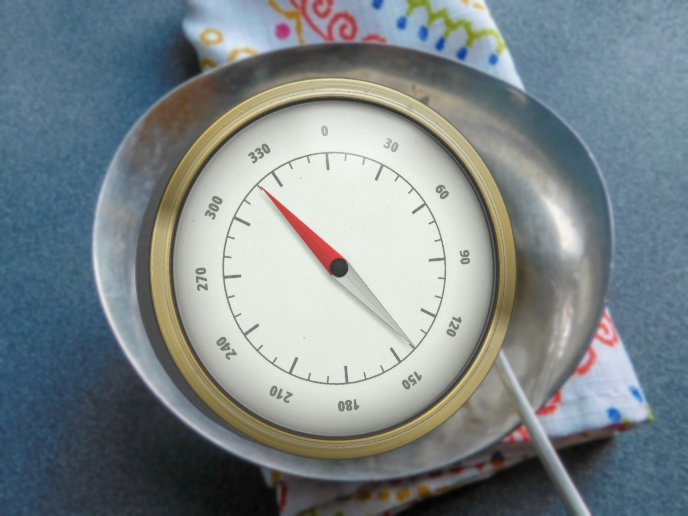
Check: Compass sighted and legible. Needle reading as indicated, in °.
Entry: 320 °
